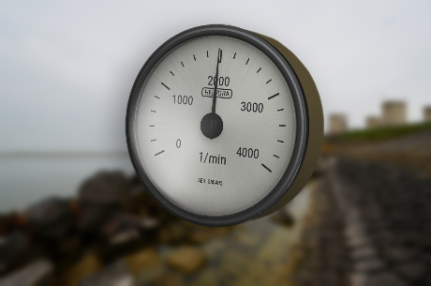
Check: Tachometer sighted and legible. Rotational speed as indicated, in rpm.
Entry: 2000 rpm
